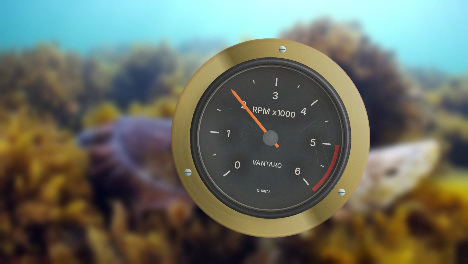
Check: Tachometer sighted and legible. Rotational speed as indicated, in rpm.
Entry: 2000 rpm
